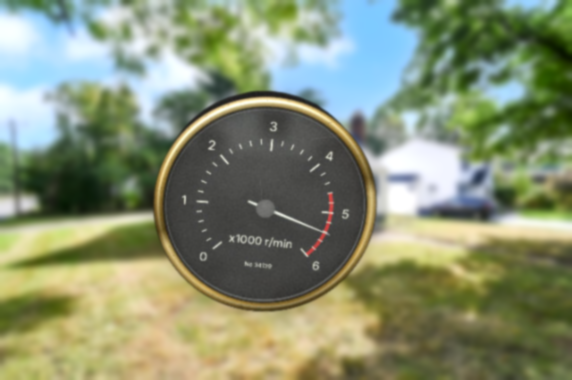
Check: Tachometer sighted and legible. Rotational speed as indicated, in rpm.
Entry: 5400 rpm
